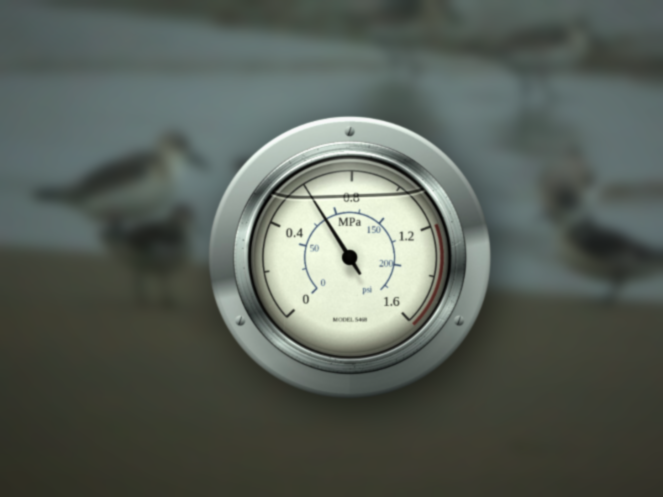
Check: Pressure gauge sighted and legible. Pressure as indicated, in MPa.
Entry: 0.6 MPa
